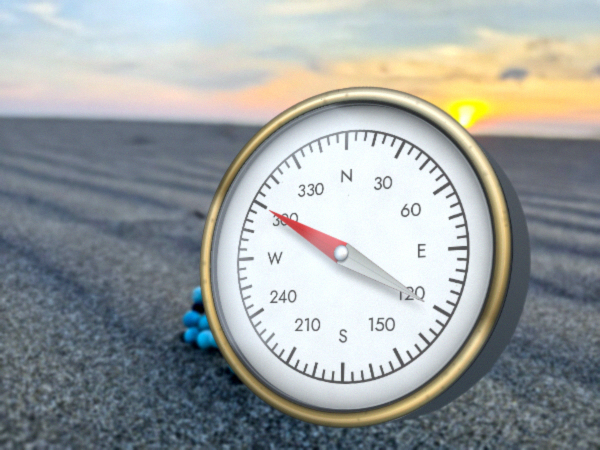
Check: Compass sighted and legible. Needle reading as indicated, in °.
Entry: 300 °
